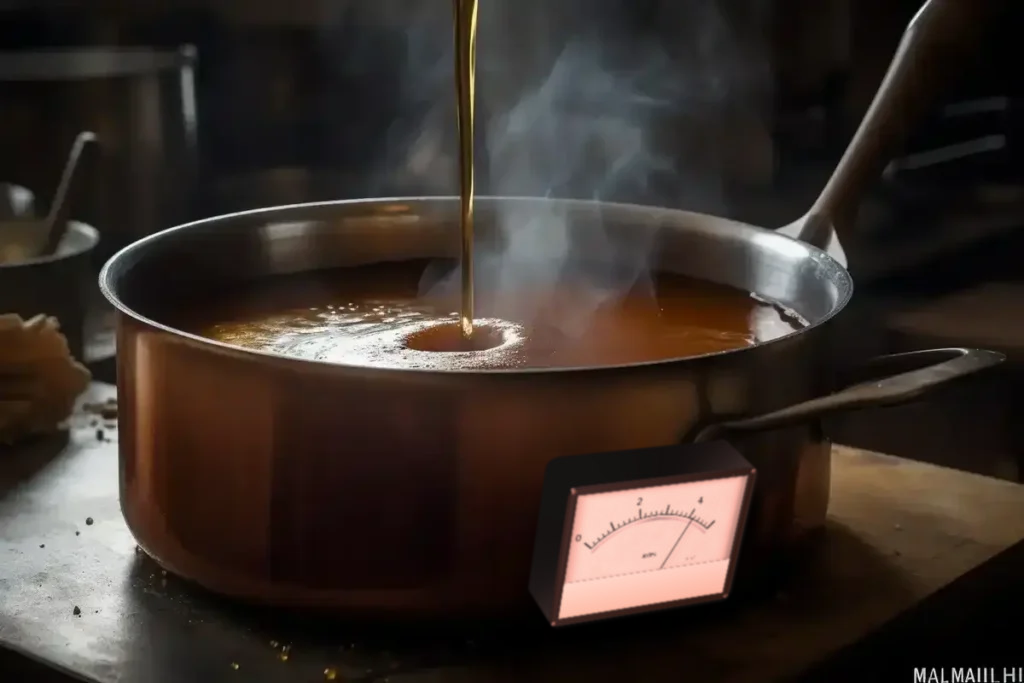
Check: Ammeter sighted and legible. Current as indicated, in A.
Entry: 4 A
